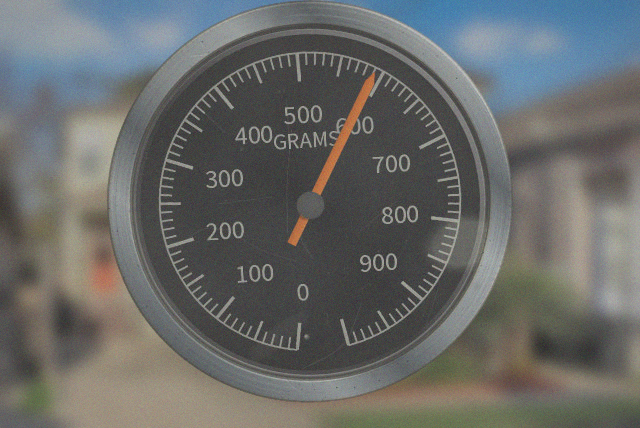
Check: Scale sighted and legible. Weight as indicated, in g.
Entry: 590 g
